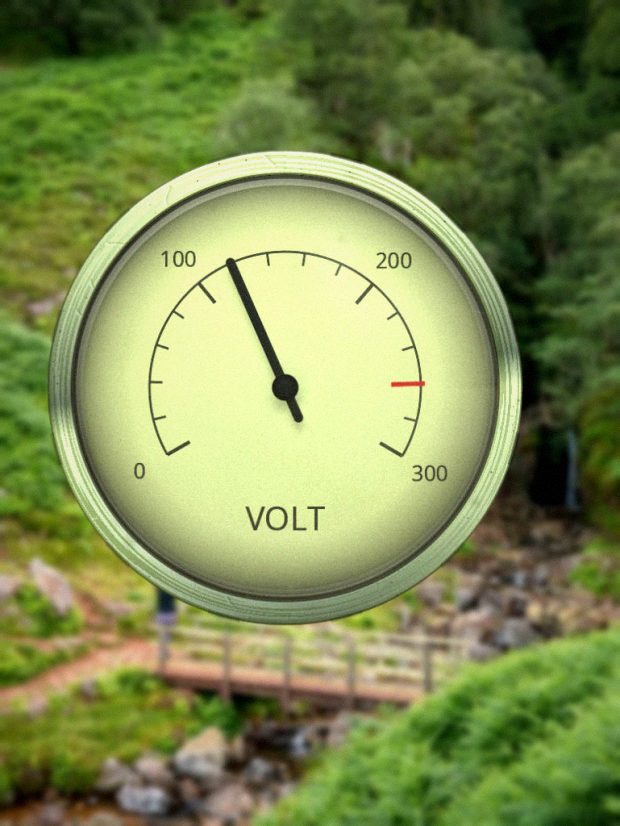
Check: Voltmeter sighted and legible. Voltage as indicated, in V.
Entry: 120 V
